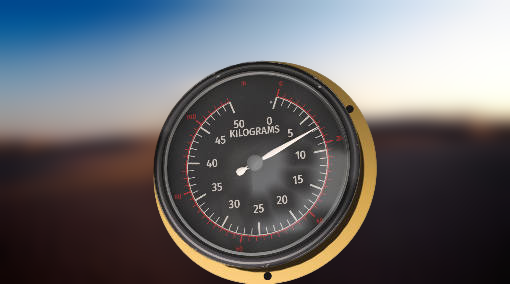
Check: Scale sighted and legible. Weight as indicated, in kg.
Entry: 7 kg
